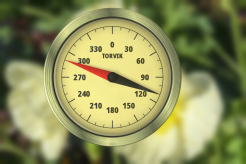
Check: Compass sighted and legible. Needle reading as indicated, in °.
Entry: 290 °
